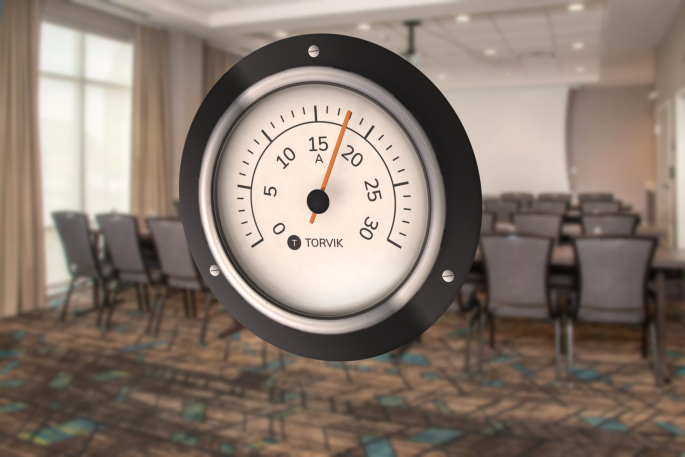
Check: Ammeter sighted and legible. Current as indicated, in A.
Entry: 18 A
